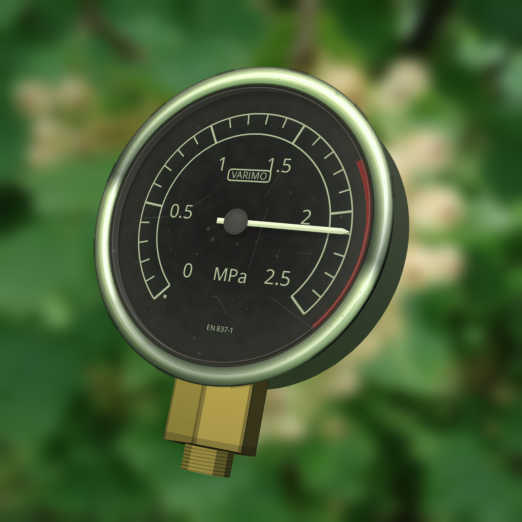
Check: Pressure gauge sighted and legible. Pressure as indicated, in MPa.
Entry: 2.1 MPa
